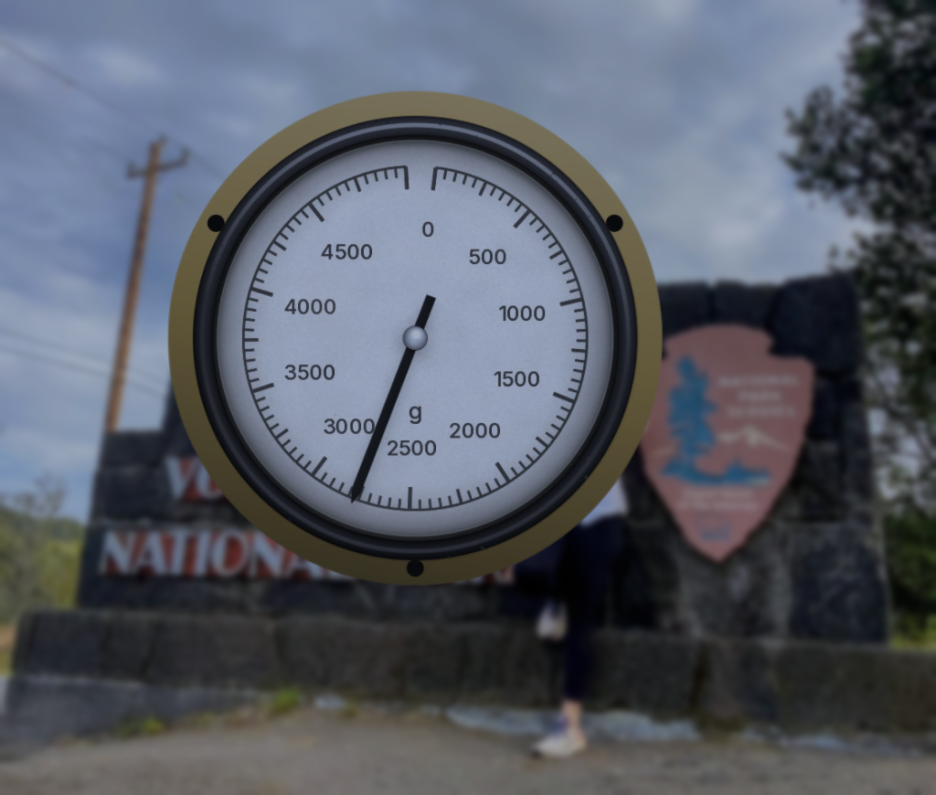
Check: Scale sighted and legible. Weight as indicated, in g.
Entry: 2775 g
